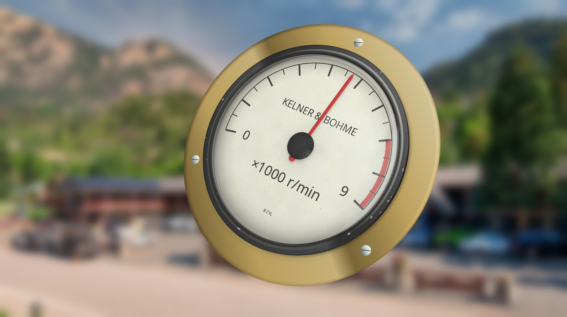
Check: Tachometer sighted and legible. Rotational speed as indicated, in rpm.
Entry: 4750 rpm
